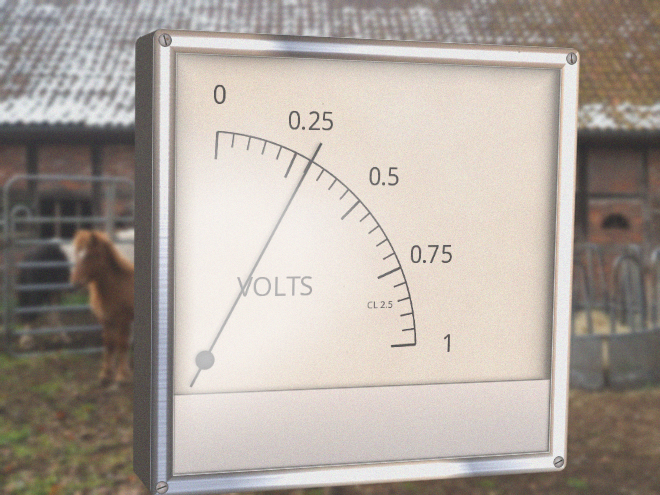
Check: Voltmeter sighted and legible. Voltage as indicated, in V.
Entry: 0.3 V
